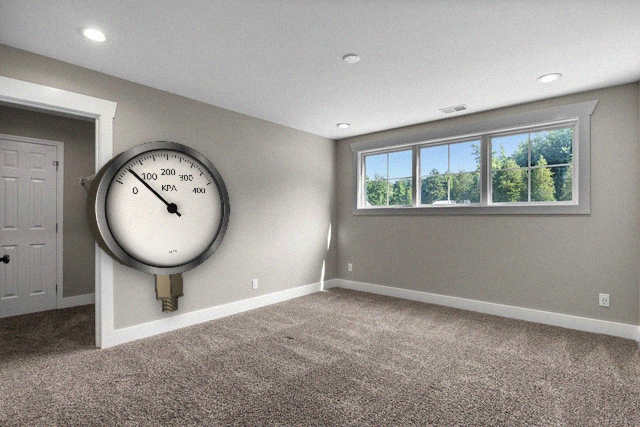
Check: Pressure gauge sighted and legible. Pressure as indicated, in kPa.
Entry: 50 kPa
